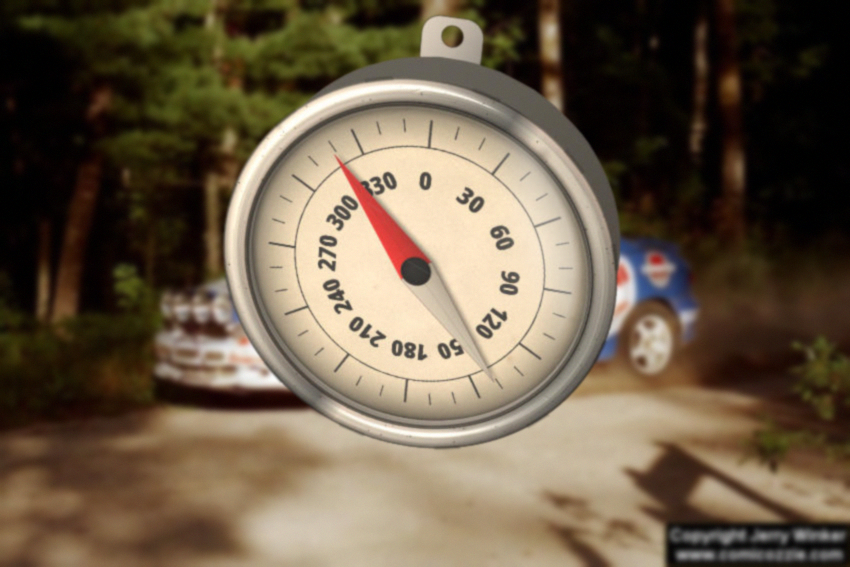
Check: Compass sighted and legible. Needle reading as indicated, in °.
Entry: 320 °
